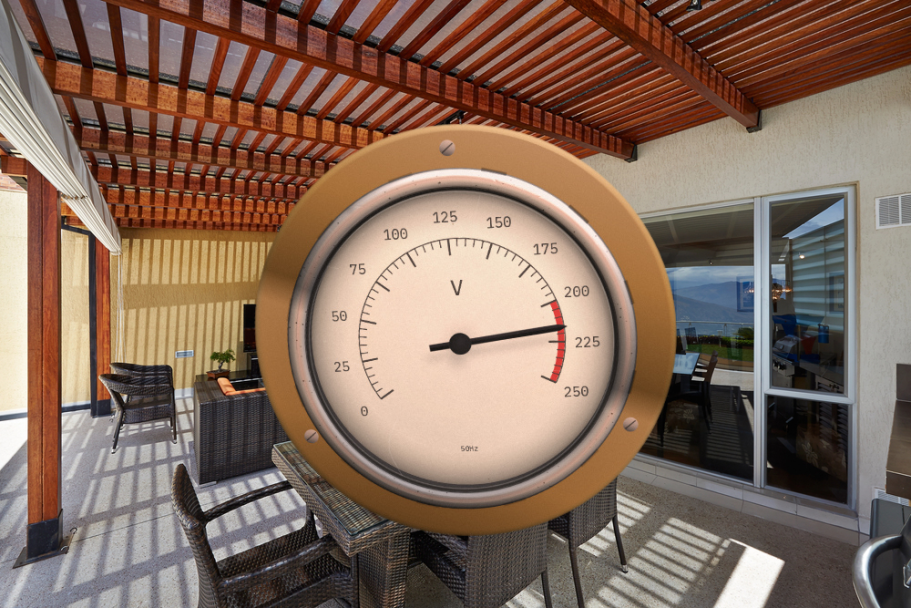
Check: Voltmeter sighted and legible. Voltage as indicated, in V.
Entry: 215 V
